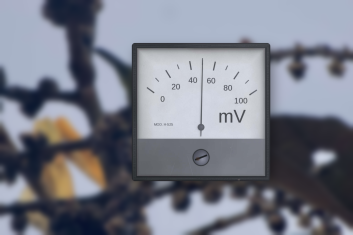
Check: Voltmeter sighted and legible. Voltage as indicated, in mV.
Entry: 50 mV
